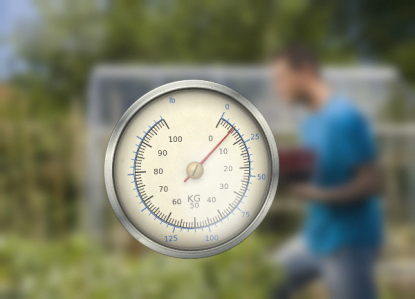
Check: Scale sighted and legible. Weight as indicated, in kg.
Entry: 5 kg
